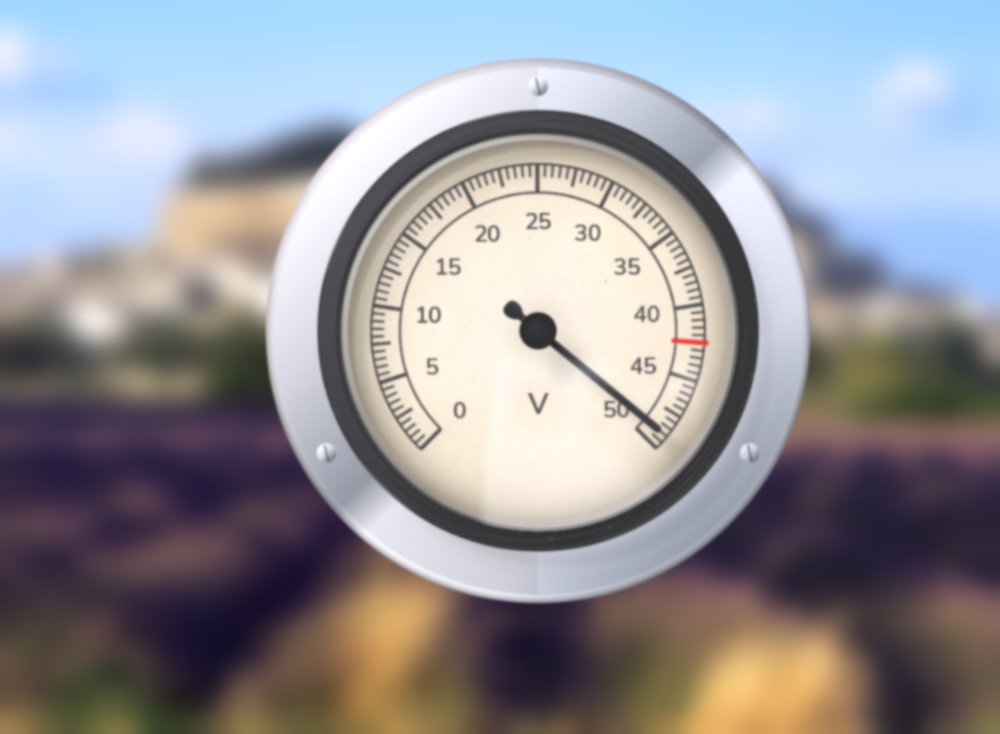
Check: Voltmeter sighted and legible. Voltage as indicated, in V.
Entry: 49 V
